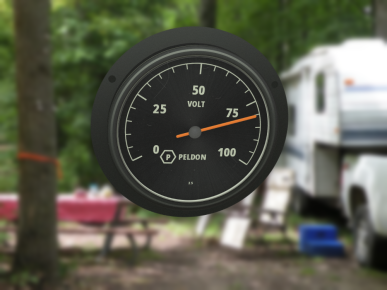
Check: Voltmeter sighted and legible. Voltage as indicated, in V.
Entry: 80 V
